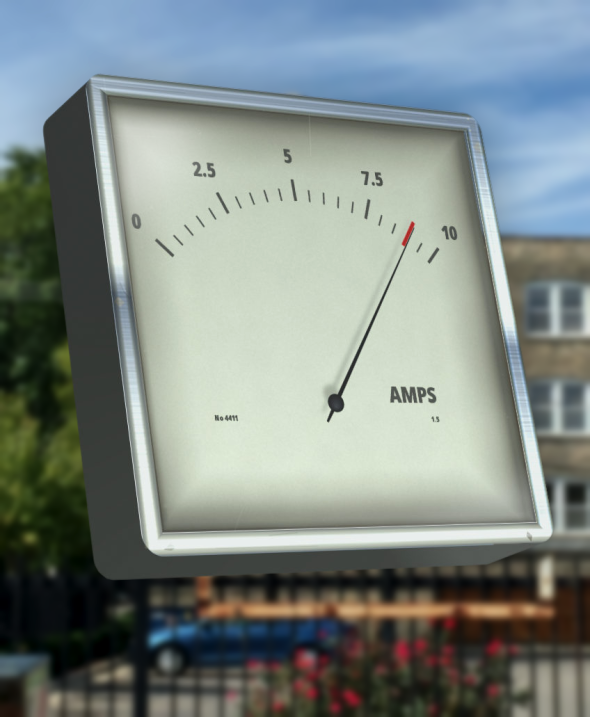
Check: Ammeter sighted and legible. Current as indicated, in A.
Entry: 9 A
